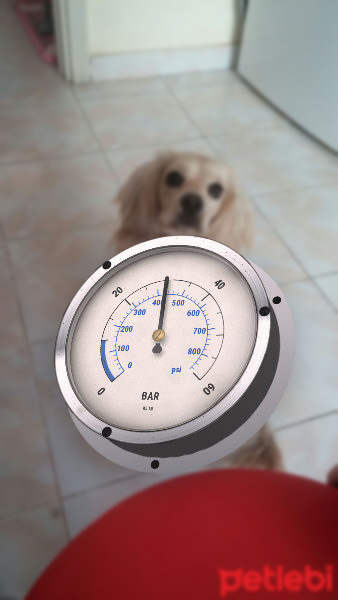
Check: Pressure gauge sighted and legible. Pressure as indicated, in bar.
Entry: 30 bar
